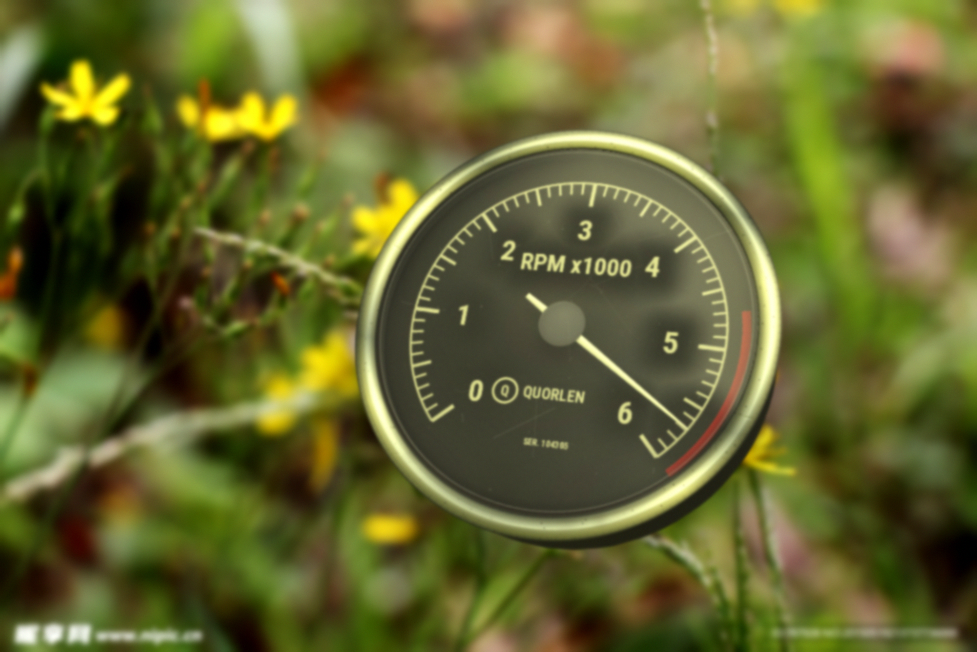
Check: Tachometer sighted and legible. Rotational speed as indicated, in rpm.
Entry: 5700 rpm
